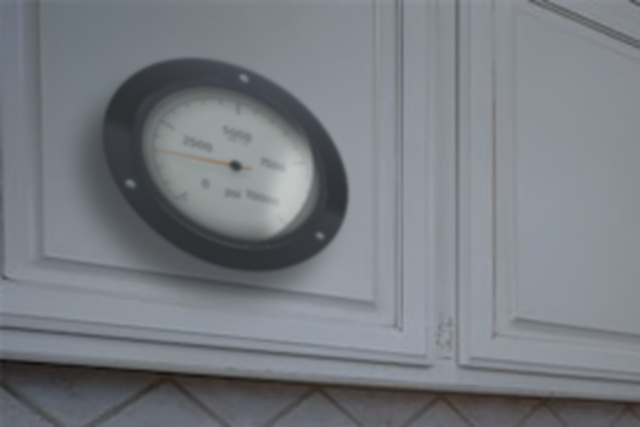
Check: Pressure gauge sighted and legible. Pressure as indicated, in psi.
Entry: 1500 psi
